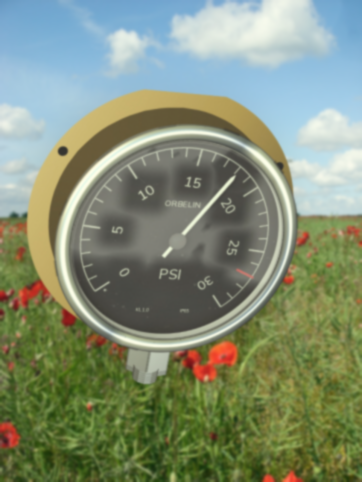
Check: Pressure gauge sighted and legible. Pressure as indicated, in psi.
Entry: 18 psi
